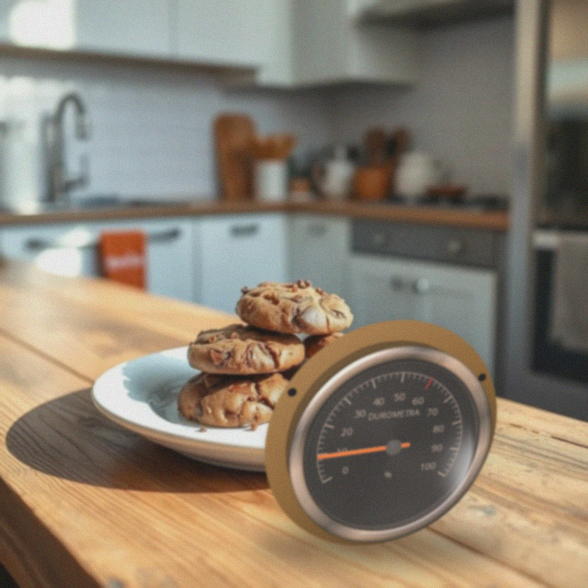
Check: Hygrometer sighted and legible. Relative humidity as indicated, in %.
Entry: 10 %
